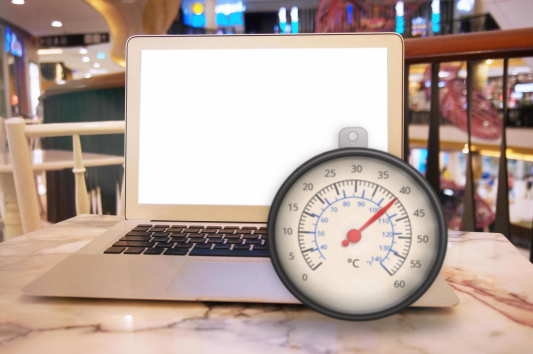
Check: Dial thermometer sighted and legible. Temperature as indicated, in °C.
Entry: 40 °C
